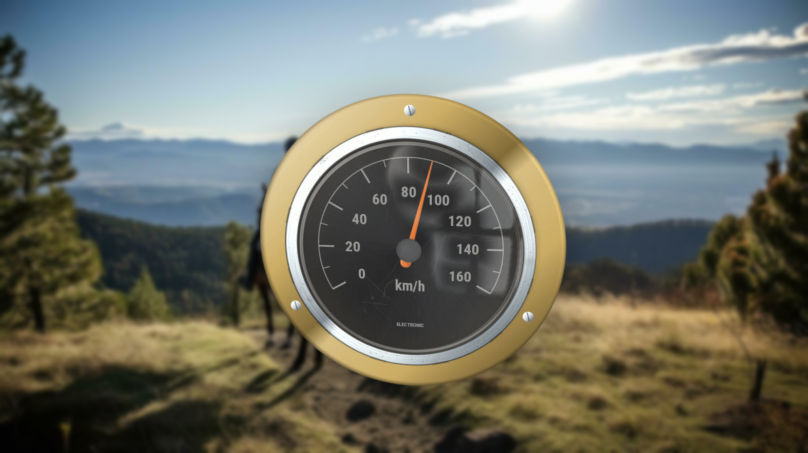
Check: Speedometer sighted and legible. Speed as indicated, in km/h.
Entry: 90 km/h
